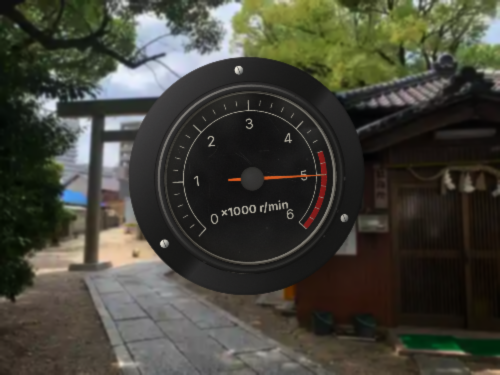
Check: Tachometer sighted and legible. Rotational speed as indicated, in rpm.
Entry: 5000 rpm
